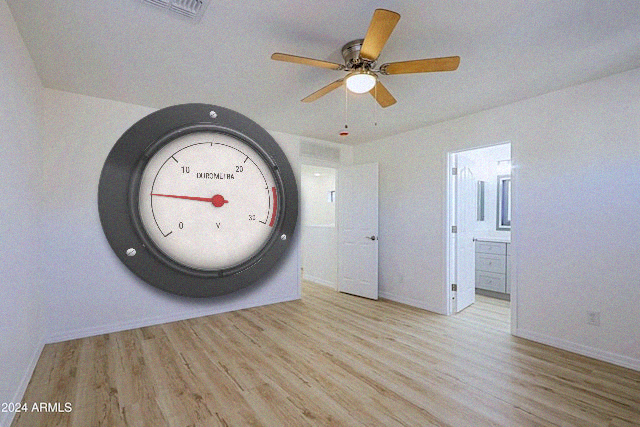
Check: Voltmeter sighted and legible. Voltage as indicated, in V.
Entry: 5 V
